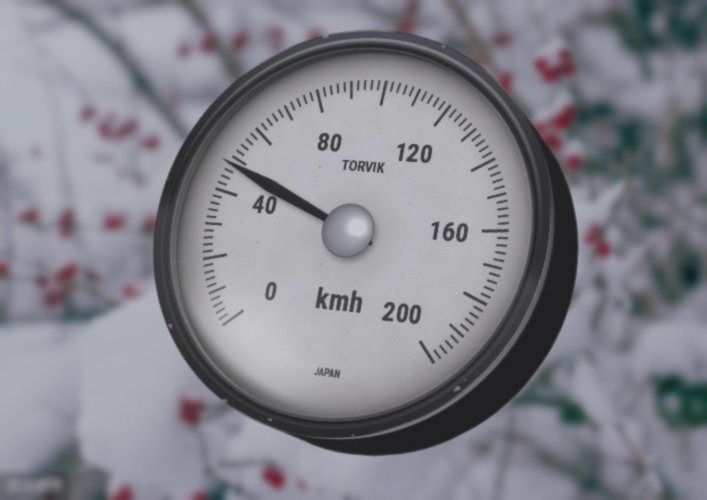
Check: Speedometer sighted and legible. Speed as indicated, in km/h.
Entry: 48 km/h
